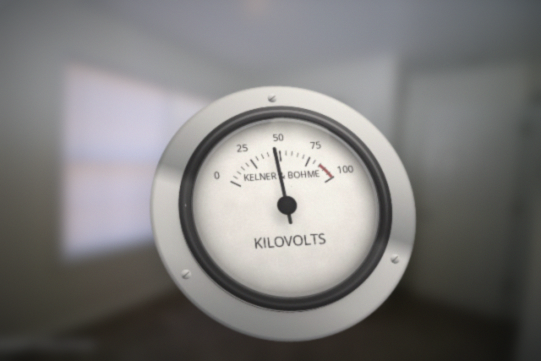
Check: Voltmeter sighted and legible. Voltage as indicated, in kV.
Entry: 45 kV
